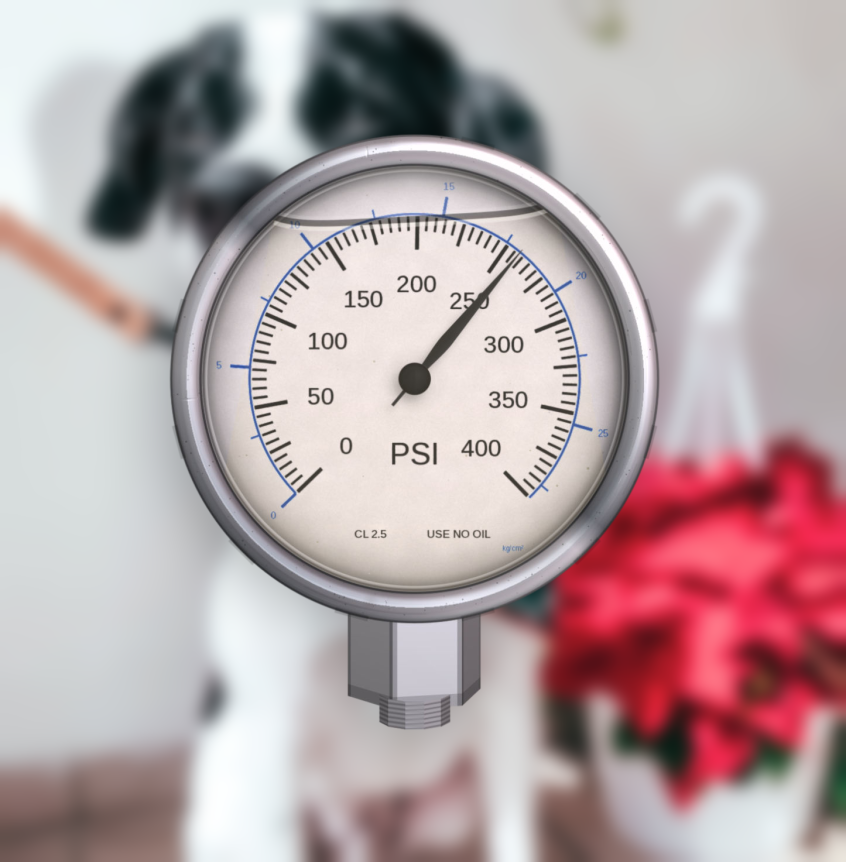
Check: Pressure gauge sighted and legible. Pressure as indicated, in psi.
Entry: 257.5 psi
